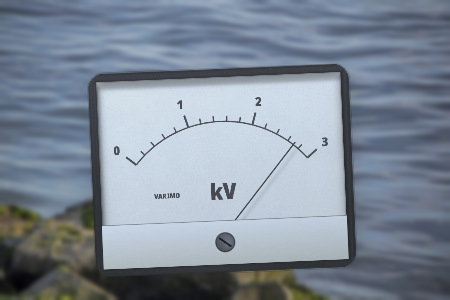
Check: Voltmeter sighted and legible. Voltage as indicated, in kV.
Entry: 2.7 kV
